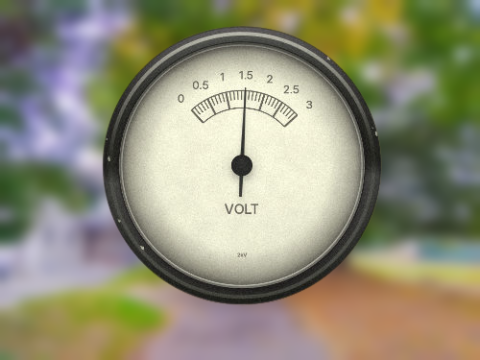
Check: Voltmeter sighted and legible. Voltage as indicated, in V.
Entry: 1.5 V
